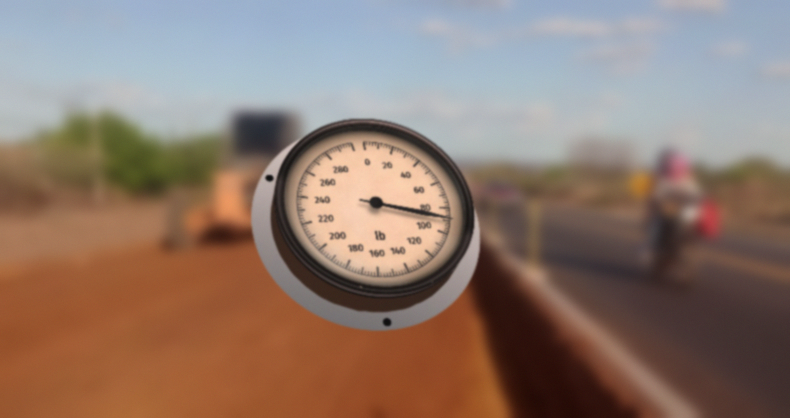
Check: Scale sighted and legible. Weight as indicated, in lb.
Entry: 90 lb
